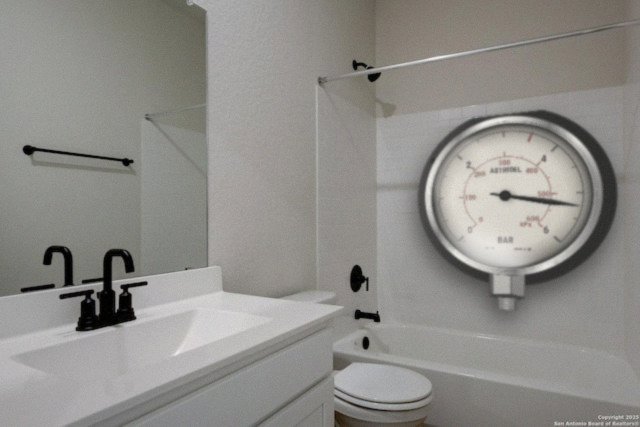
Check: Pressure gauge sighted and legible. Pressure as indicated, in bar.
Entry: 5.25 bar
